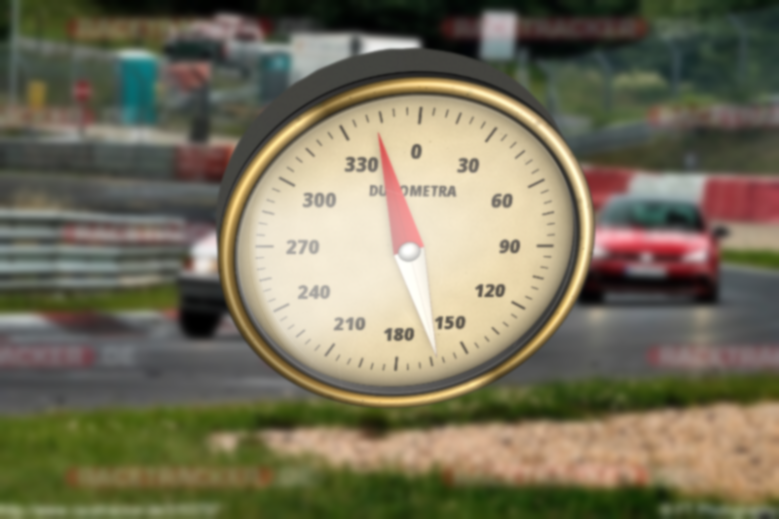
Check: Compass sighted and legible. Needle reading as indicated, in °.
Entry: 342.5 °
